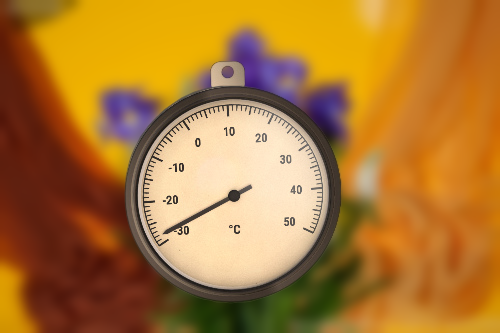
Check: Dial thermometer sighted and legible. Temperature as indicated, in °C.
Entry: -28 °C
